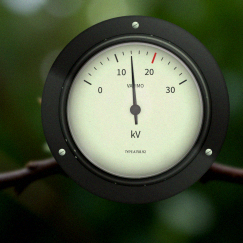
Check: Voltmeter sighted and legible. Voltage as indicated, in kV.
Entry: 14 kV
